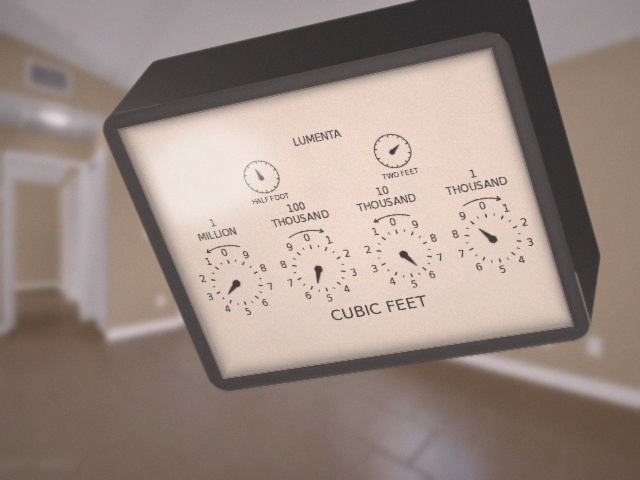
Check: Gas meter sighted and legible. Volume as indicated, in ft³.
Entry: 355900 ft³
